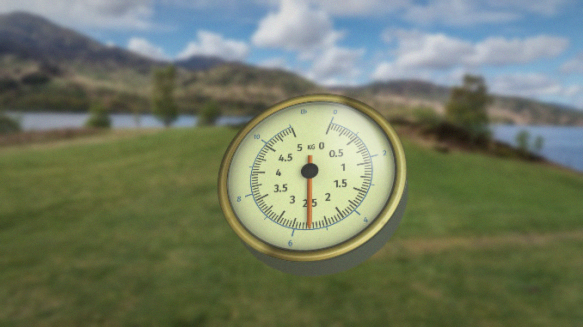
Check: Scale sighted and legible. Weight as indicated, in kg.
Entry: 2.5 kg
